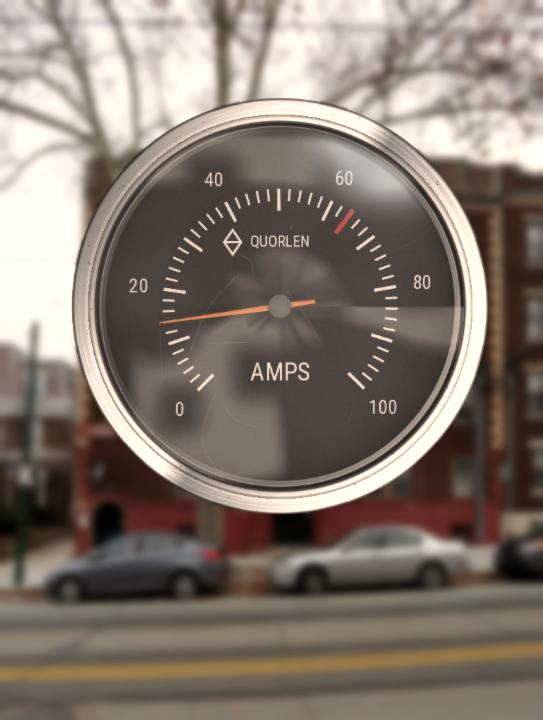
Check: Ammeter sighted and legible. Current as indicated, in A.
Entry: 14 A
